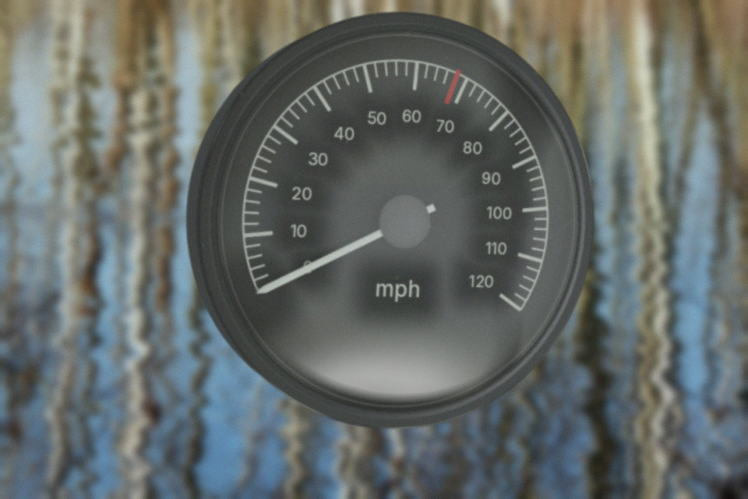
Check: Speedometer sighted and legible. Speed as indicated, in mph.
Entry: 0 mph
